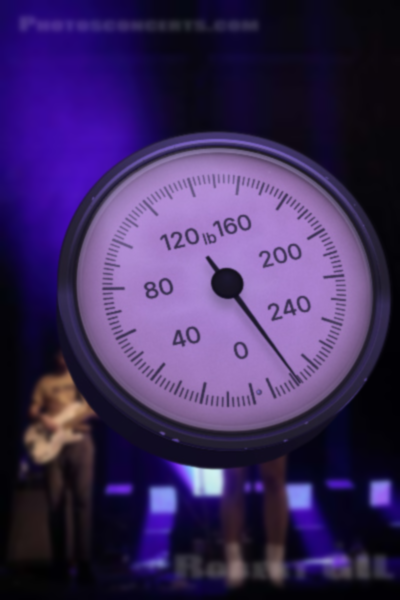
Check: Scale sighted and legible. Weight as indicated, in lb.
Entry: 270 lb
